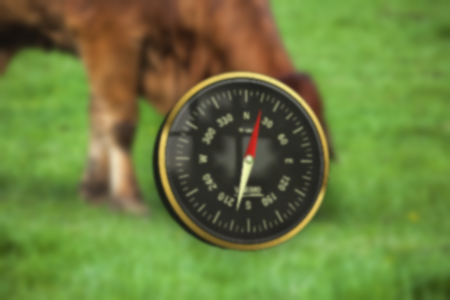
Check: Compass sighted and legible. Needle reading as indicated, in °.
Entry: 15 °
